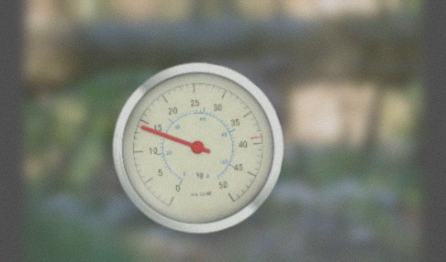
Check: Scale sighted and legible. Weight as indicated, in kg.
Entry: 14 kg
